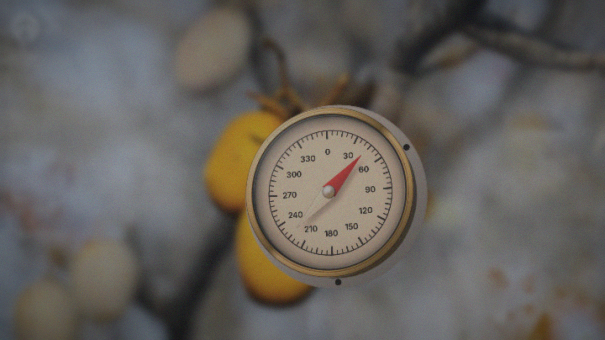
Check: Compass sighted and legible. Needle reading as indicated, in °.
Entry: 45 °
